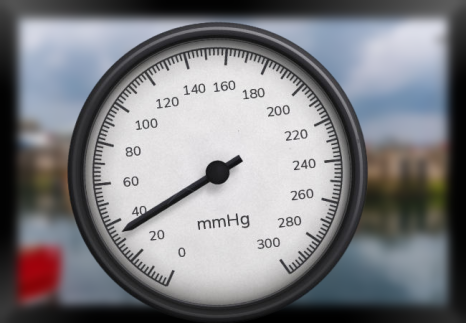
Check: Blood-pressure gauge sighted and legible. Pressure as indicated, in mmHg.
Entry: 34 mmHg
